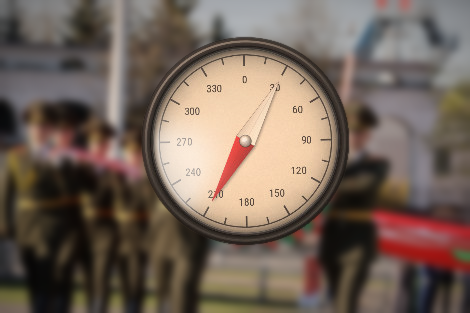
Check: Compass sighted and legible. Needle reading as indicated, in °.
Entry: 210 °
